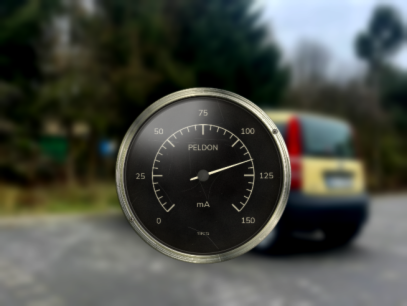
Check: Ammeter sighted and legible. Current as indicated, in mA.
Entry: 115 mA
